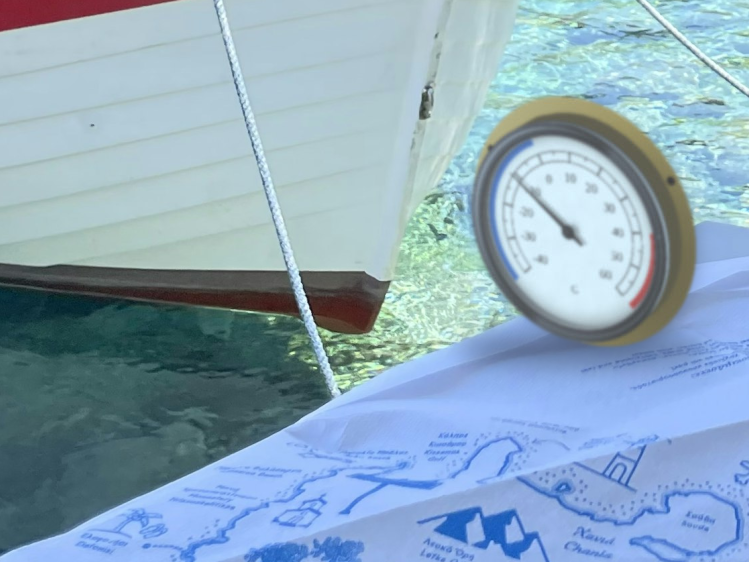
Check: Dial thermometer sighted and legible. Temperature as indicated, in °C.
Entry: -10 °C
